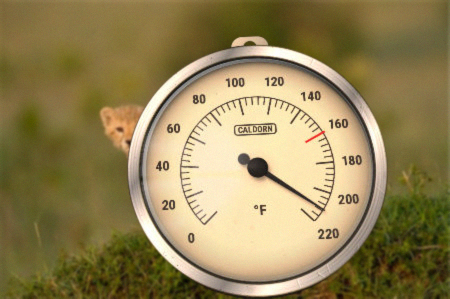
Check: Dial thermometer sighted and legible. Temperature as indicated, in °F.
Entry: 212 °F
